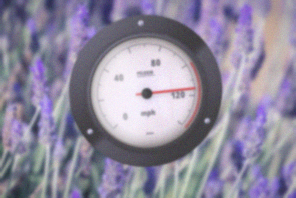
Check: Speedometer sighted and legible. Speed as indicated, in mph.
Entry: 115 mph
